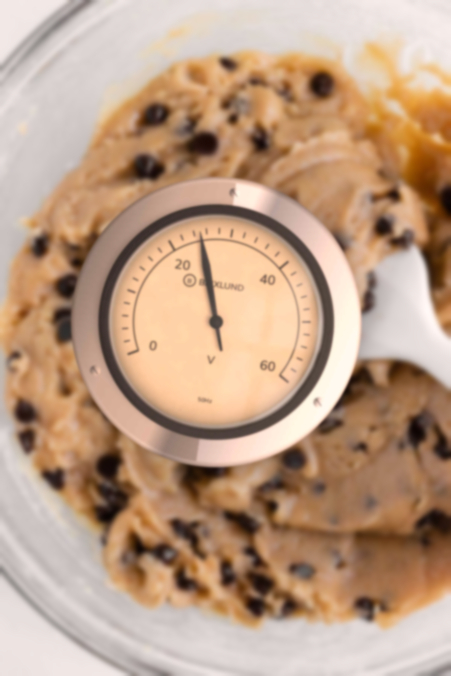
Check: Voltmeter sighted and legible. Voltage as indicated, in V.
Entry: 25 V
